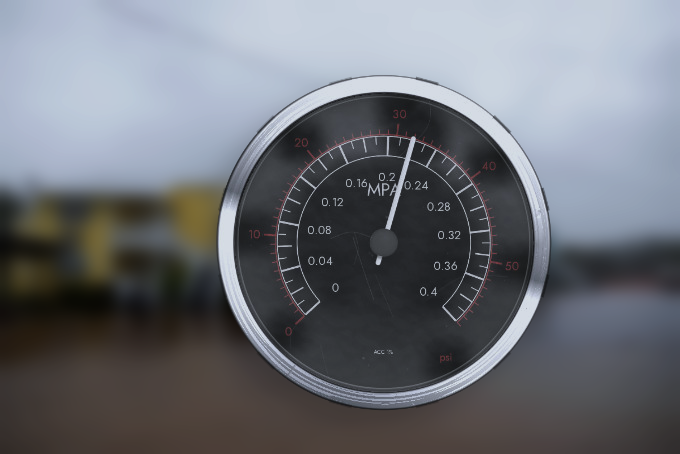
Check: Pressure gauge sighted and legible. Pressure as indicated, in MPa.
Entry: 0.22 MPa
